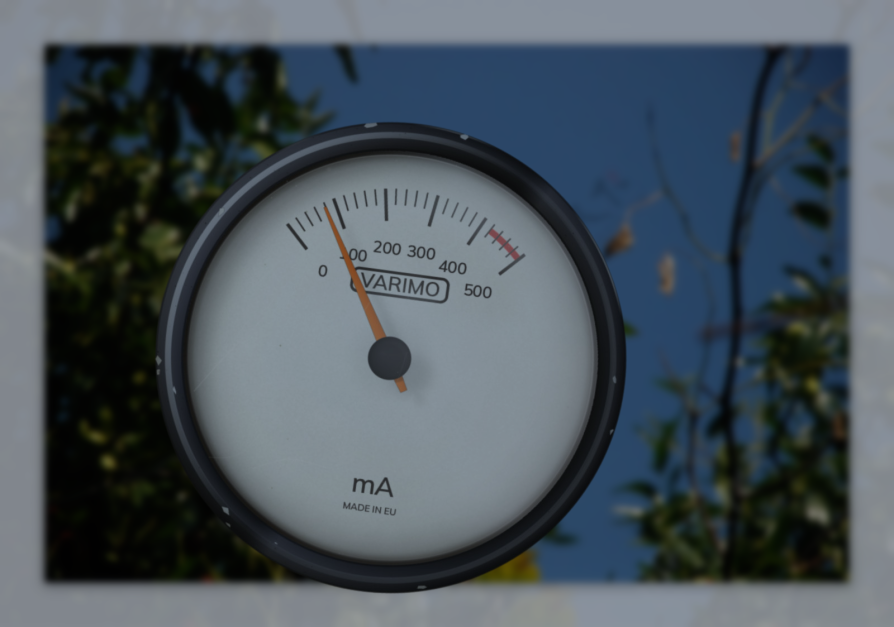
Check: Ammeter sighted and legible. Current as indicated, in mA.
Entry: 80 mA
